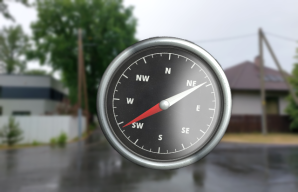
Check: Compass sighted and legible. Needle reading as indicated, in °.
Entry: 235 °
